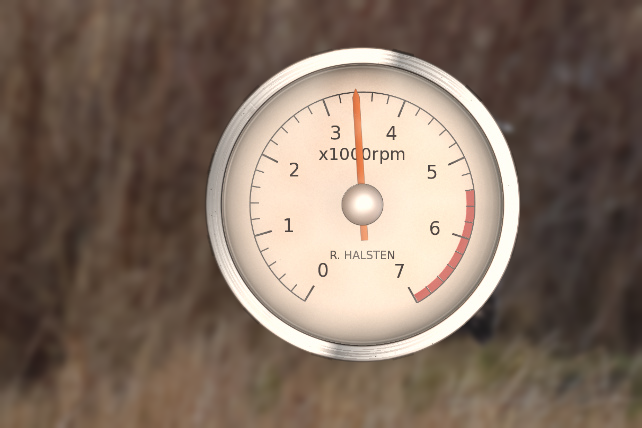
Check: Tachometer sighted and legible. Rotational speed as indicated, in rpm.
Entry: 3400 rpm
